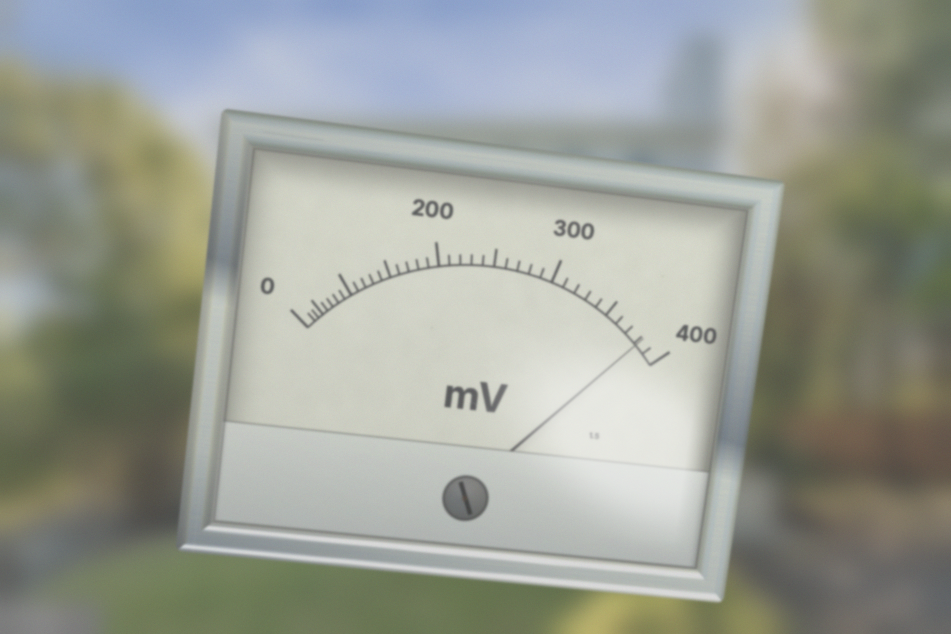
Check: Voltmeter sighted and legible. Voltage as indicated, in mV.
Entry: 380 mV
